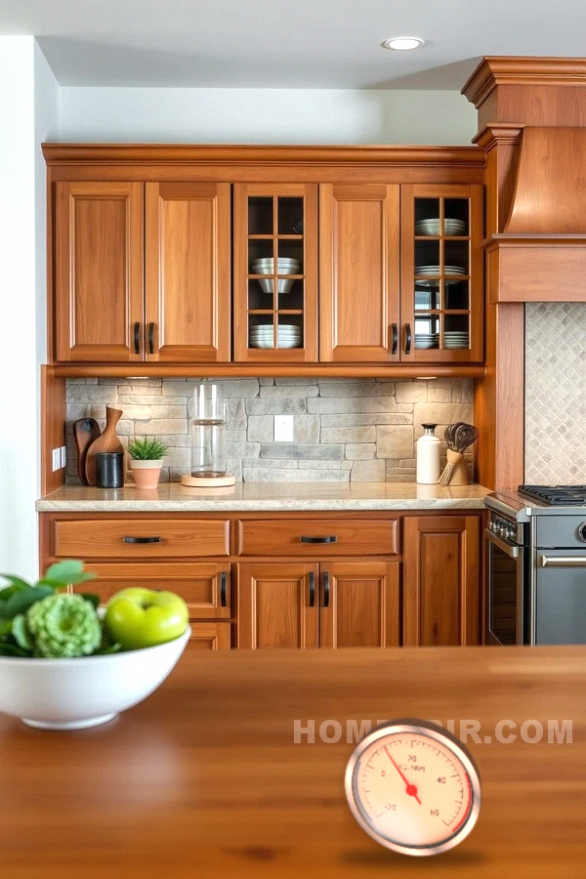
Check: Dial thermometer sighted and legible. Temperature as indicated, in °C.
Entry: 10 °C
